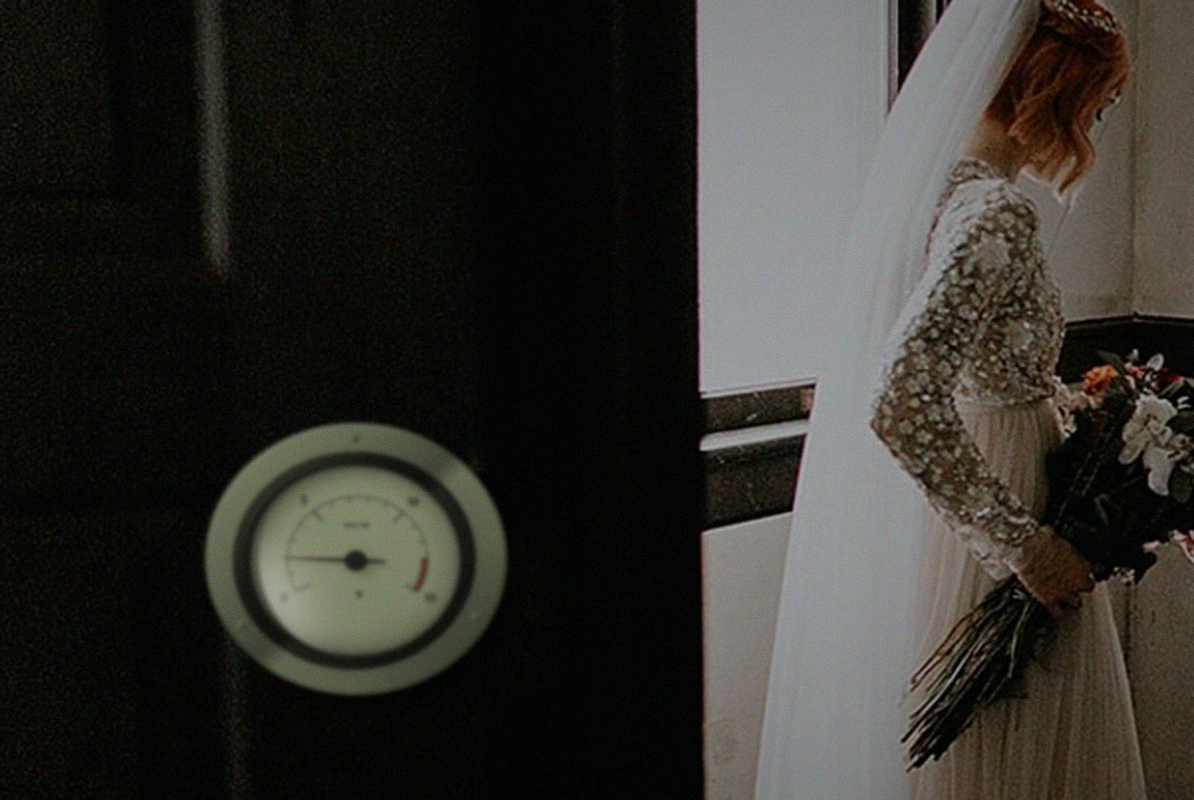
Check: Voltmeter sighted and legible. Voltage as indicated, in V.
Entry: 2 V
